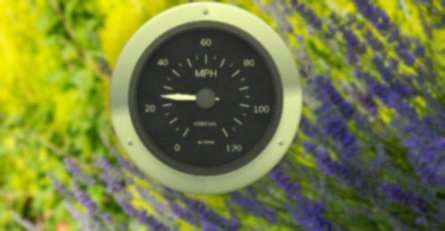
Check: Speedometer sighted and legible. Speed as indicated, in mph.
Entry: 25 mph
